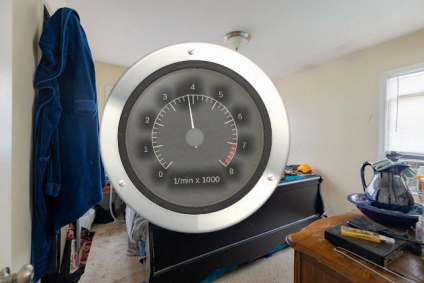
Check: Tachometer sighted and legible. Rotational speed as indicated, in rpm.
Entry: 3800 rpm
